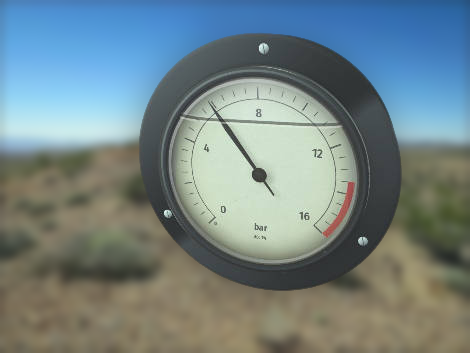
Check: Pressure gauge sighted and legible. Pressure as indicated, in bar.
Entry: 6 bar
